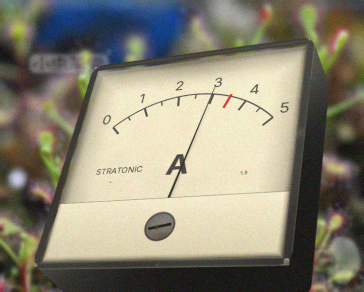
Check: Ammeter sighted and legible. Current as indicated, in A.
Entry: 3 A
